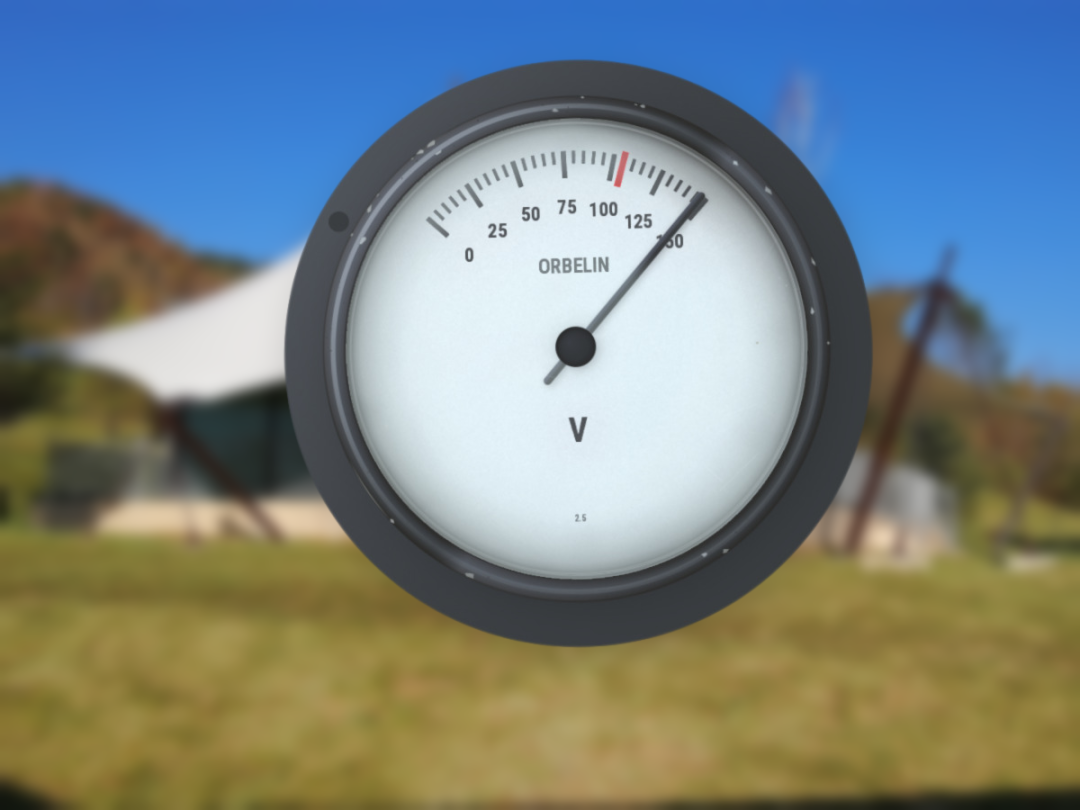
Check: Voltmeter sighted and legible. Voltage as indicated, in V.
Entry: 147.5 V
